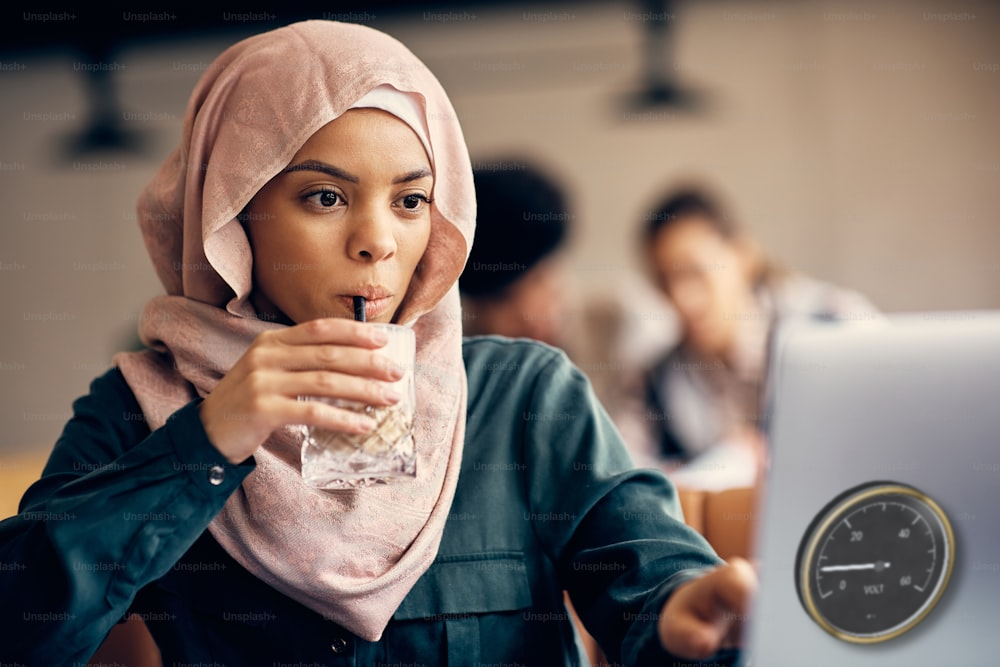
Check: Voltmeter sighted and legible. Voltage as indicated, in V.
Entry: 7.5 V
